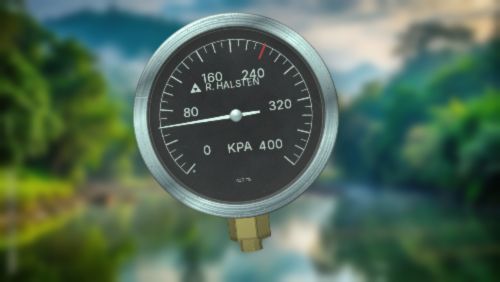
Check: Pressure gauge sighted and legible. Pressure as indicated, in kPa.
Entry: 60 kPa
